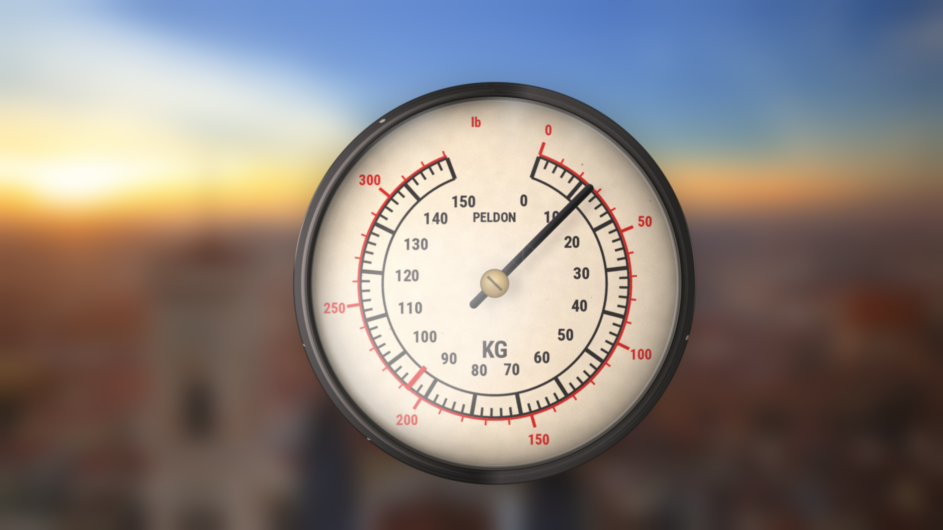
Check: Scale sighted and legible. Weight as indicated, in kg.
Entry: 12 kg
